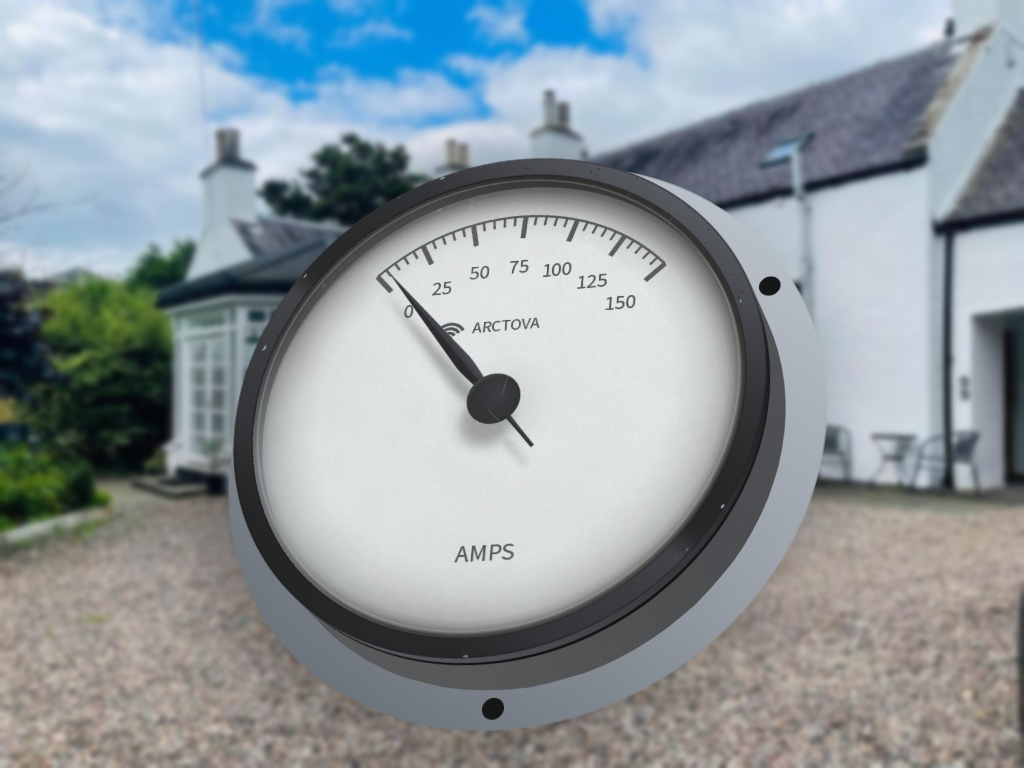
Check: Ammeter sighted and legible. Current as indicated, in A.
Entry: 5 A
